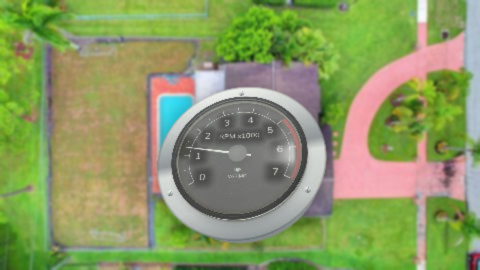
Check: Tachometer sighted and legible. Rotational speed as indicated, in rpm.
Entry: 1250 rpm
